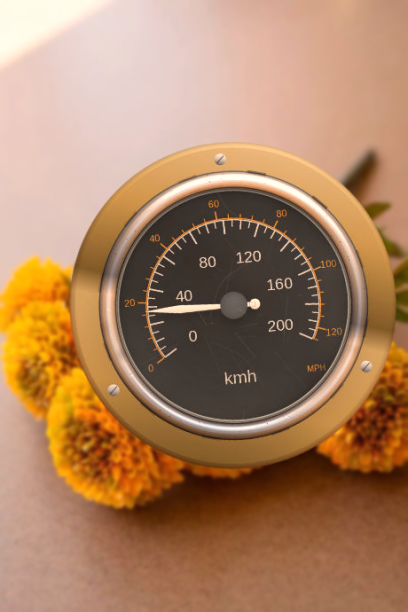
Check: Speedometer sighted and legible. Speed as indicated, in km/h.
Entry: 27.5 km/h
